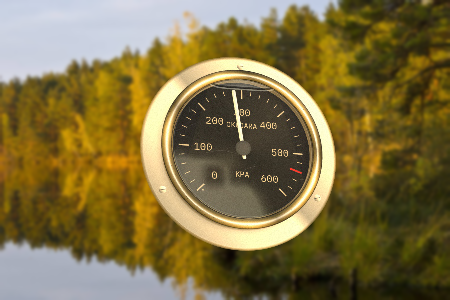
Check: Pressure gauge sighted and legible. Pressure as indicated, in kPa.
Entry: 280 kPa
